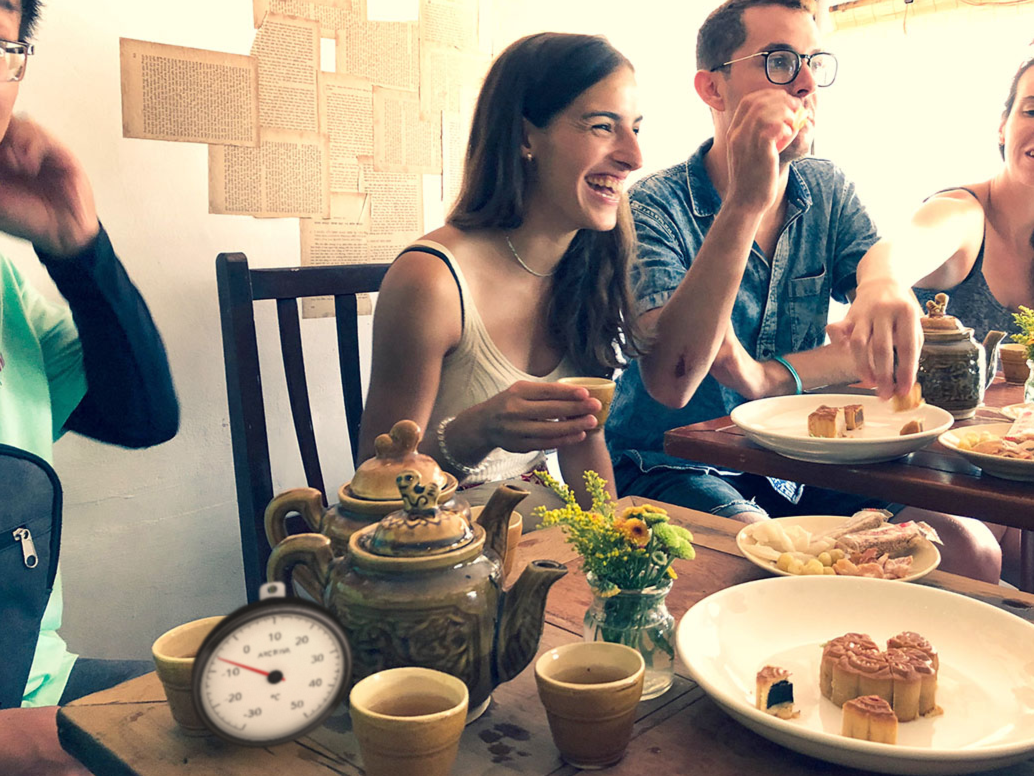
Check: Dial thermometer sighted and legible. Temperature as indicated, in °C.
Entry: -6 °C
